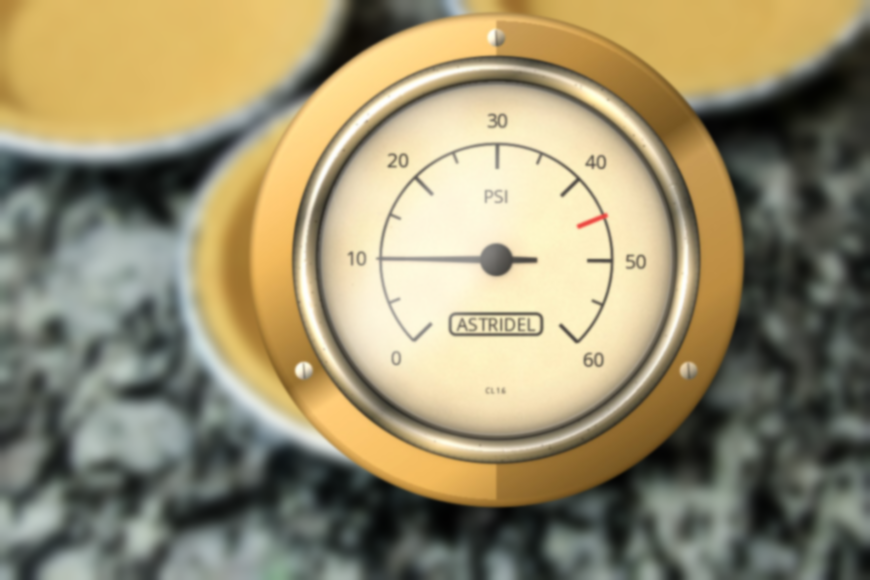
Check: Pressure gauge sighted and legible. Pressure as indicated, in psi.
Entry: 10 psi
